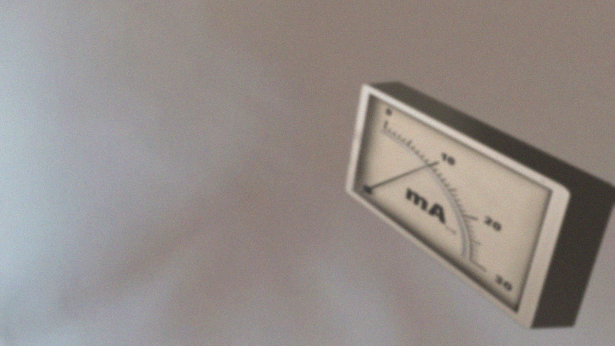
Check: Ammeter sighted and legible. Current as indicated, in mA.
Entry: 10 mA
